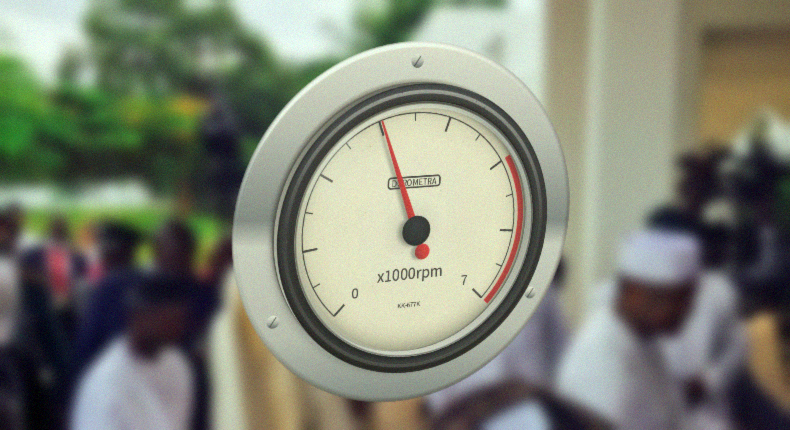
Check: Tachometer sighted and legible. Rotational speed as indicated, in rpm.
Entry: 3000 rpm
